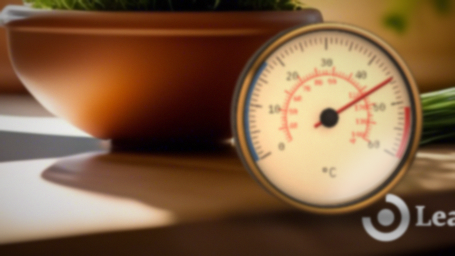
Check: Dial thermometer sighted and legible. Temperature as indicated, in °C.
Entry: 45 °C
